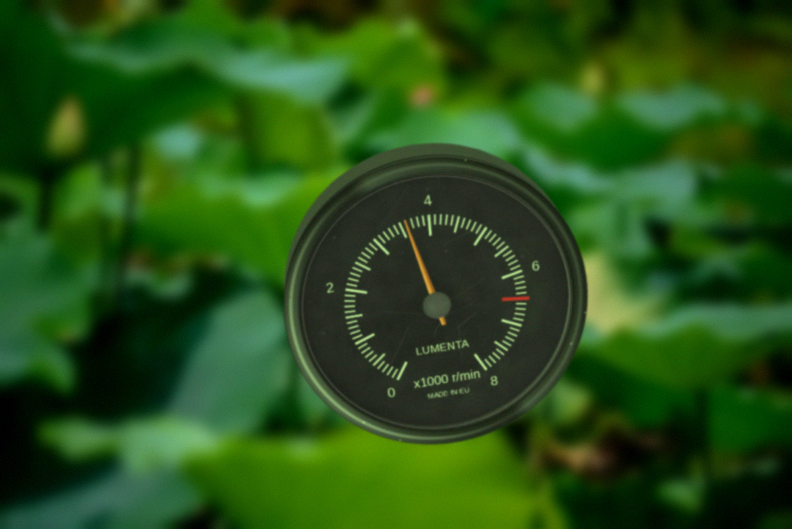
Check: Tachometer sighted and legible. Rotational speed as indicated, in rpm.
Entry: 3600 rpm
